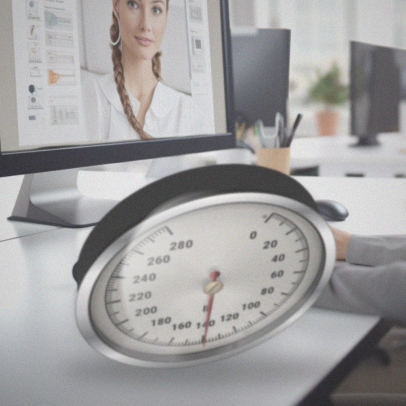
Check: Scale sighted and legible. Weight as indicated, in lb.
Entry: 140 lb
